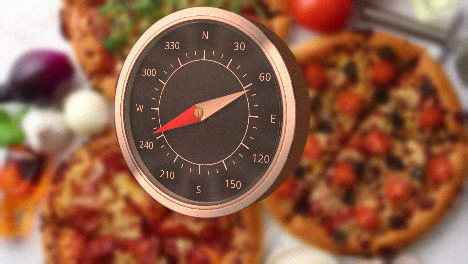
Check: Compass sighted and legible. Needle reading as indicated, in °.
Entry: 245 °
